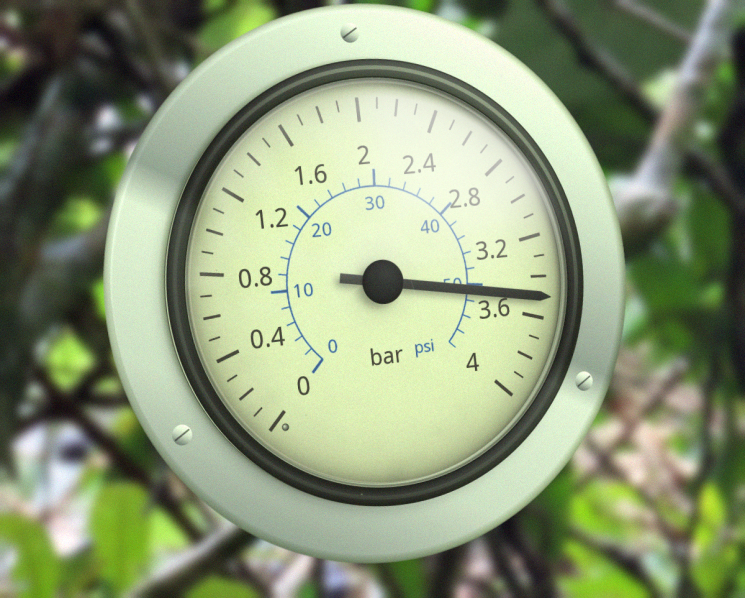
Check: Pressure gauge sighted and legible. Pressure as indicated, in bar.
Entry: 3.5 bar
